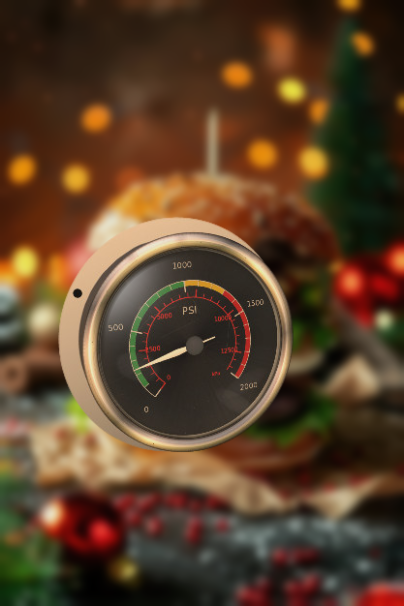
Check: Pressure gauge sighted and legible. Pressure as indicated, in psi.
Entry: 250 psi
